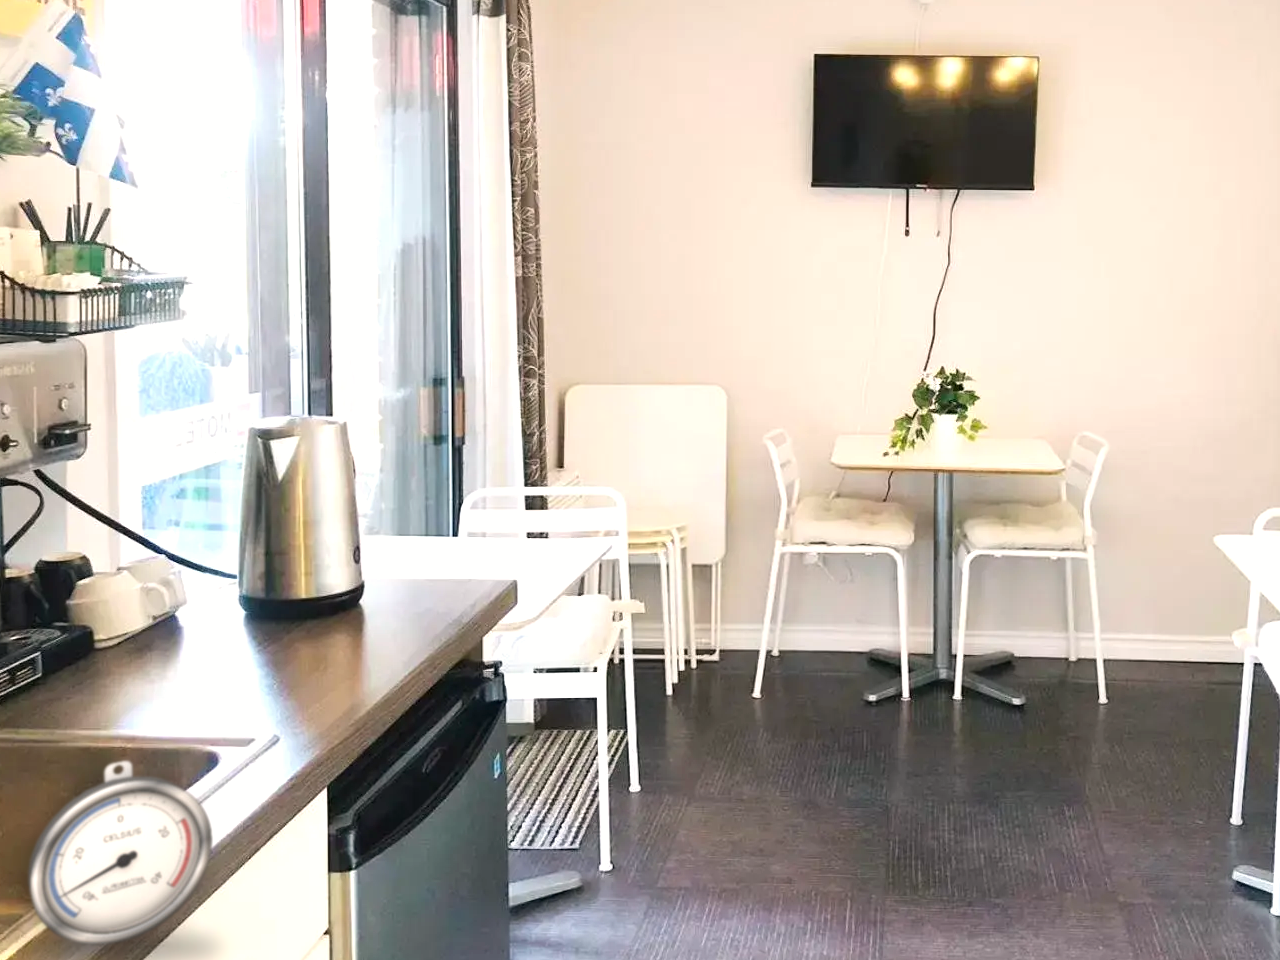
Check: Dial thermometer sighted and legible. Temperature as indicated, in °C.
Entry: -32 °C
